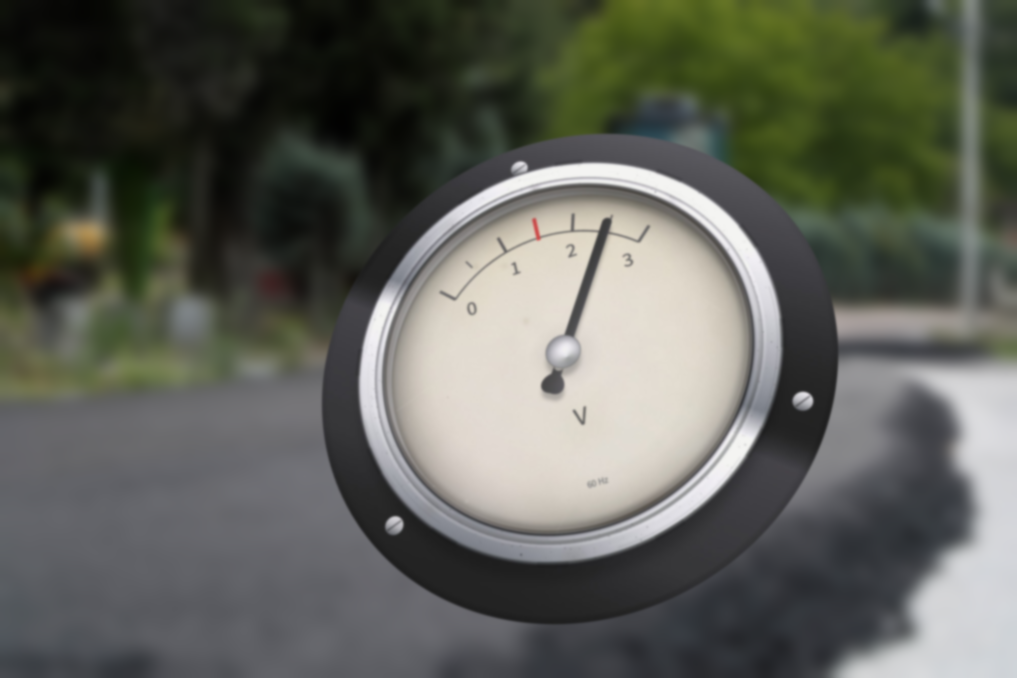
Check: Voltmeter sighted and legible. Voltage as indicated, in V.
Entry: 2.5 V
